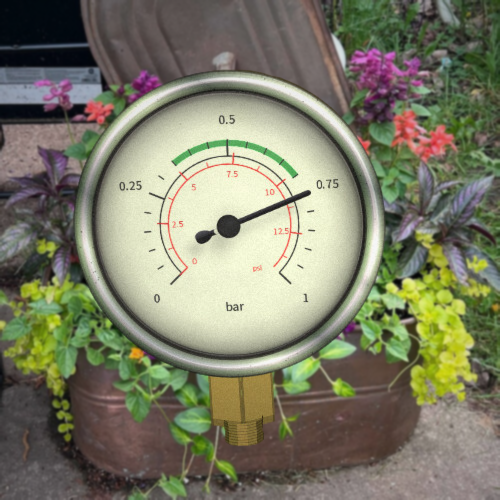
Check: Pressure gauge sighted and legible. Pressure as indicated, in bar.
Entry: 0.75 bar
